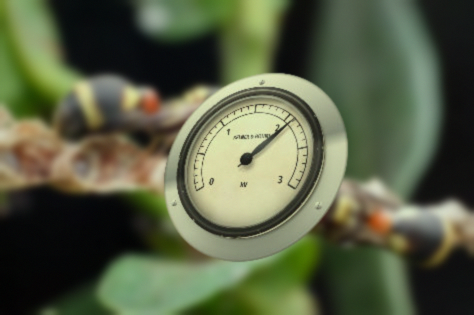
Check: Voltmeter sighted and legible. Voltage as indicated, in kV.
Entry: 2.1 kV
